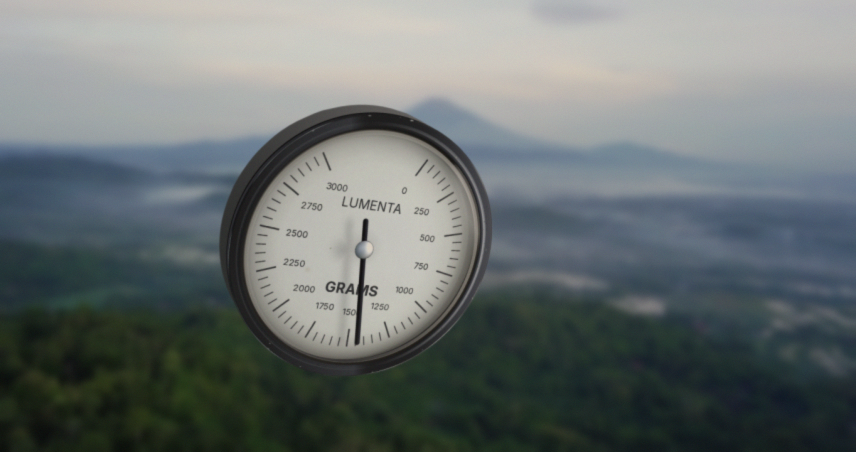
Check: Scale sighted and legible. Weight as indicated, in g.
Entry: 1450 g
